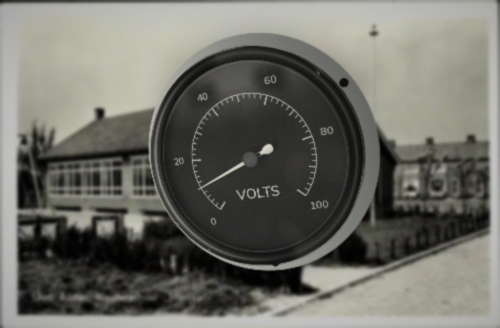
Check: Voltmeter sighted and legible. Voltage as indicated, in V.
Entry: 10 V
